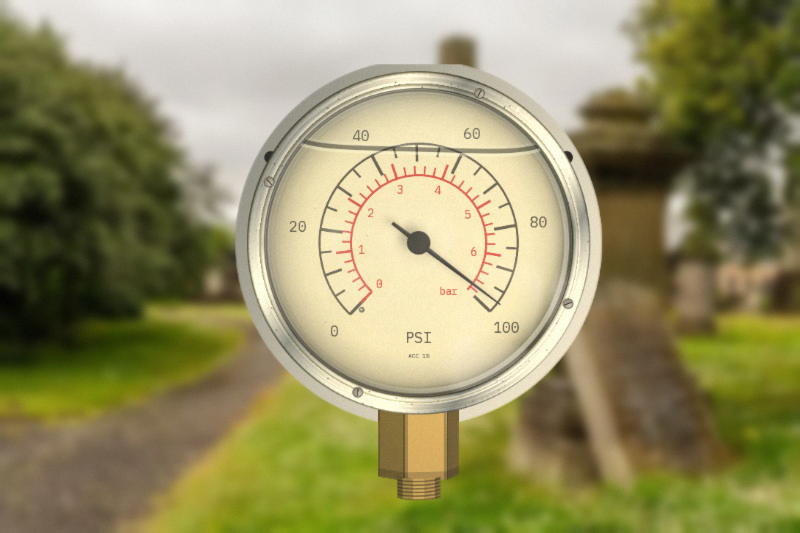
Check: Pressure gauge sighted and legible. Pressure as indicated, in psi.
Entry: 97.5 psi
